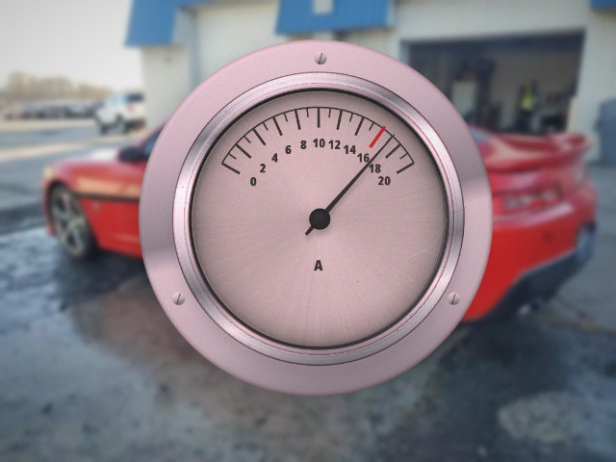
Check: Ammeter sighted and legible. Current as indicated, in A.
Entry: 17 A
